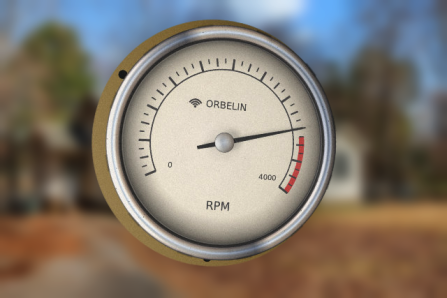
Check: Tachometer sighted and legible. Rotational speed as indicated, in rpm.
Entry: 3200 rpm
